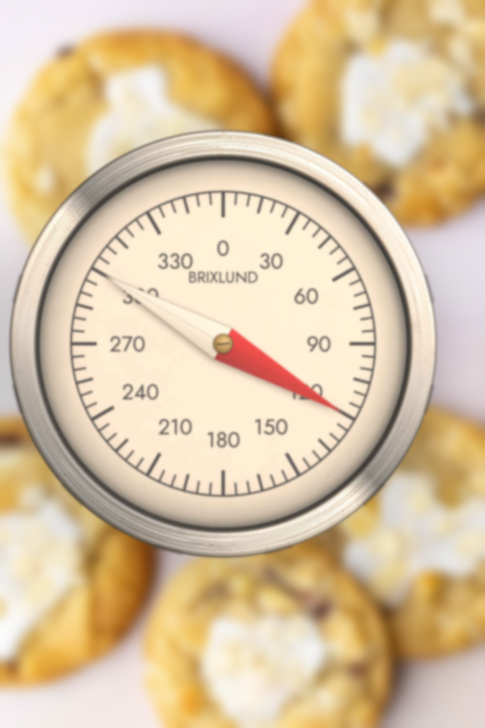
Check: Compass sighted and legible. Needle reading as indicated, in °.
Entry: 120 °
